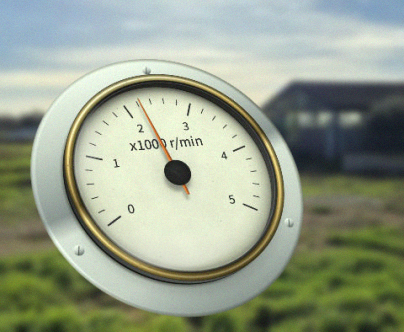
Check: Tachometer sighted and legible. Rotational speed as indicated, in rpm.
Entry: 2200 rpm
